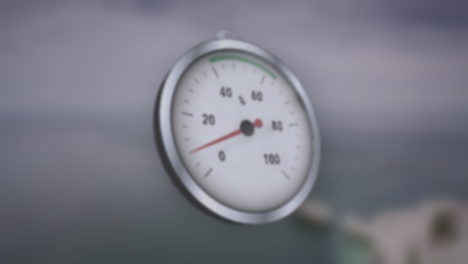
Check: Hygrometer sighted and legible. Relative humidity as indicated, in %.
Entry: 8 %
